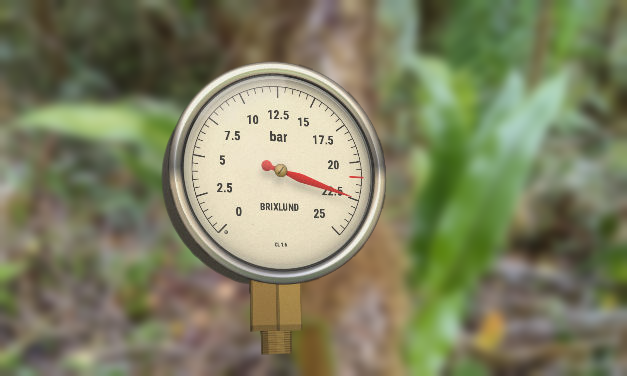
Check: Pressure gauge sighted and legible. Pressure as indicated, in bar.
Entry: 22.5 bar
